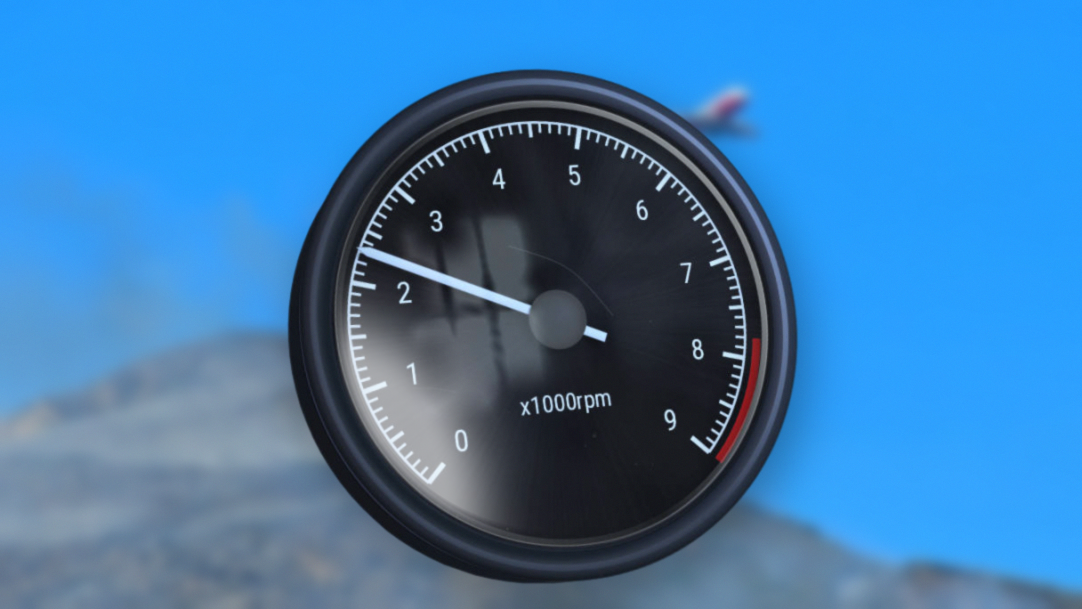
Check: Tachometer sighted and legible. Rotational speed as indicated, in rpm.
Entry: 2300 rpm
